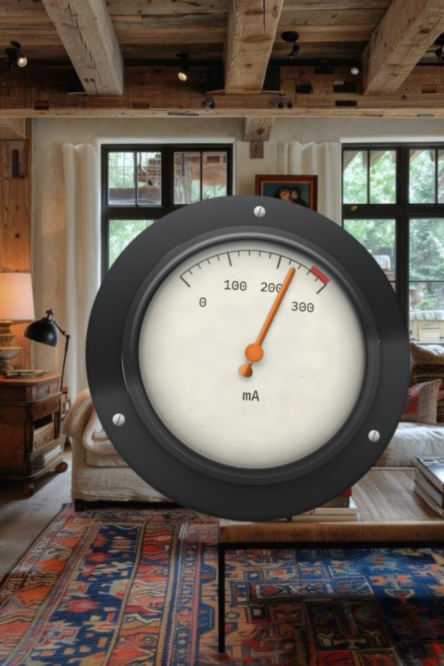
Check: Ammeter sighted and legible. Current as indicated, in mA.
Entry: 230 mA
